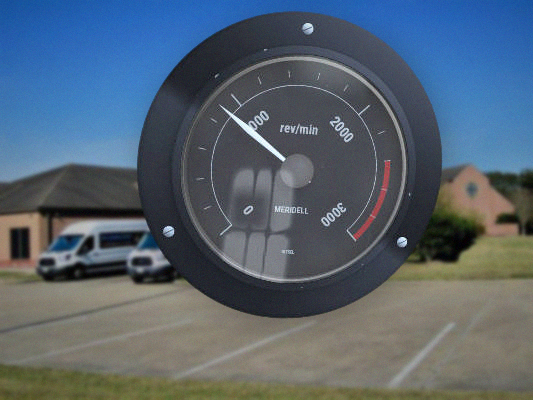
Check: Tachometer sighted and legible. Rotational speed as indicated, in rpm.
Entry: 900 rpm
